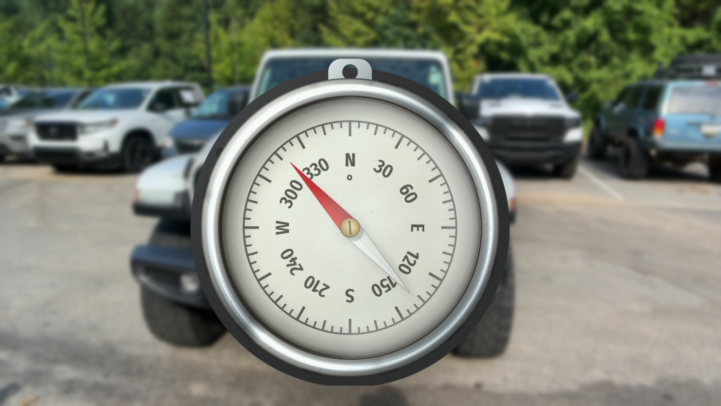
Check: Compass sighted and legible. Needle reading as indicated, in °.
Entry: 317.5 °
